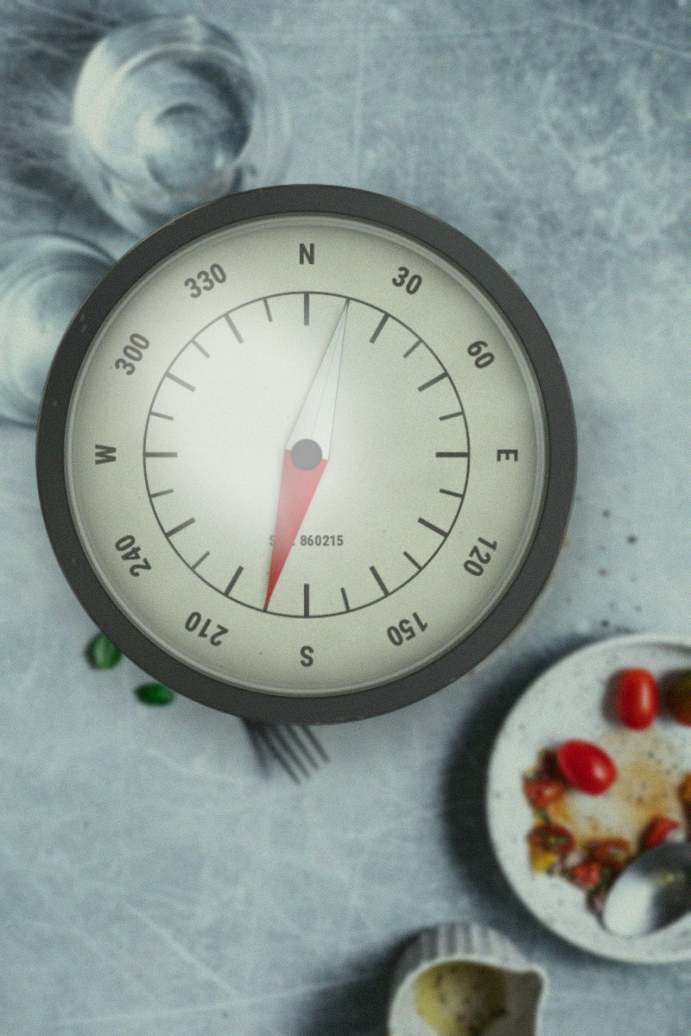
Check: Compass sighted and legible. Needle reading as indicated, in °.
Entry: 195 °
